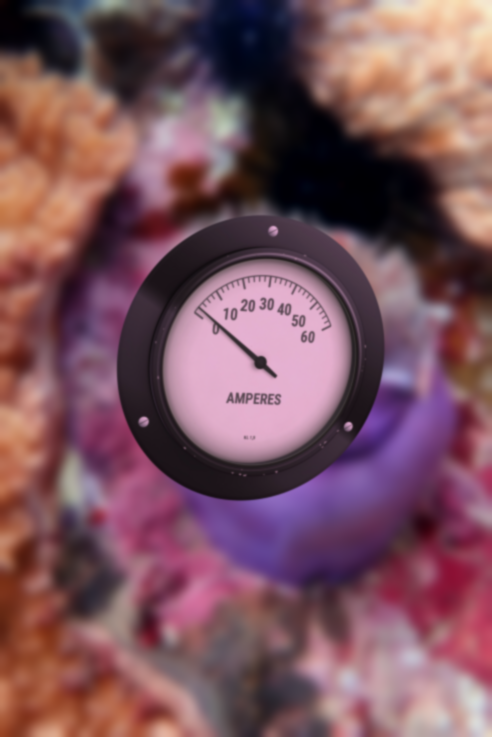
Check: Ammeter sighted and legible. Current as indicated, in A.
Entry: 2 A
